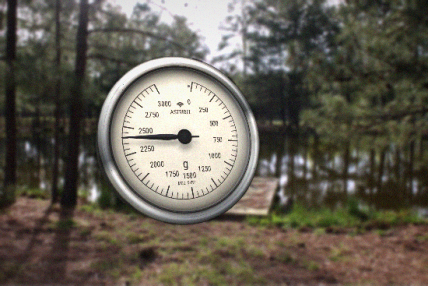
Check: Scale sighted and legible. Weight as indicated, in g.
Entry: 2400 g
